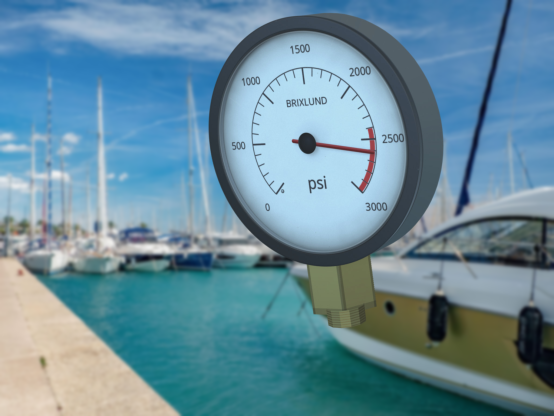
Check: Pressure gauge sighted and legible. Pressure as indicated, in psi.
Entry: 2600 psi
